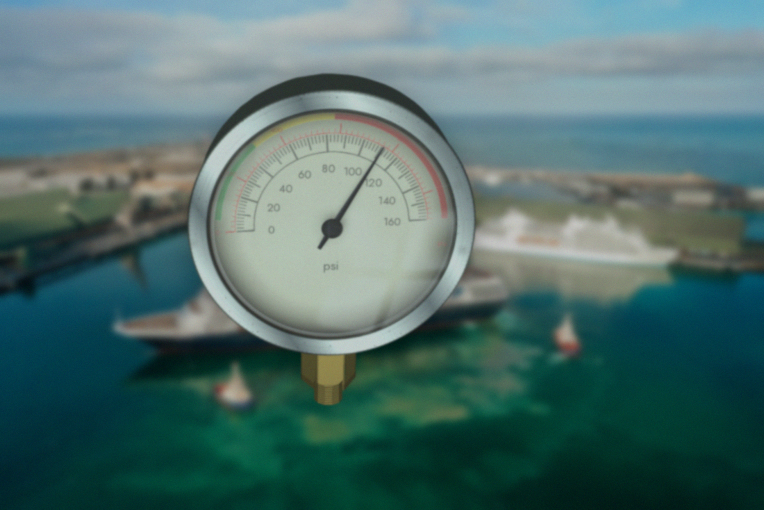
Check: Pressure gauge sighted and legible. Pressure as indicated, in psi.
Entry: 110 psi
